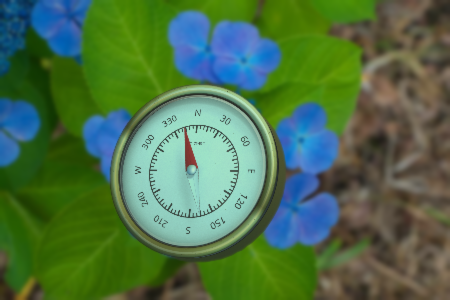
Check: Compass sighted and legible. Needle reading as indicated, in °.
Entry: 345 °
